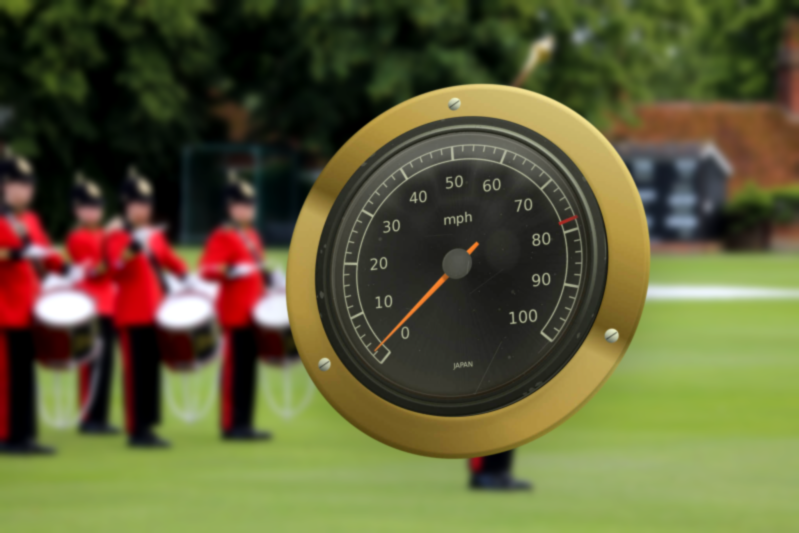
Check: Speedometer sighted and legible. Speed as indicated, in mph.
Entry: 2 mph
